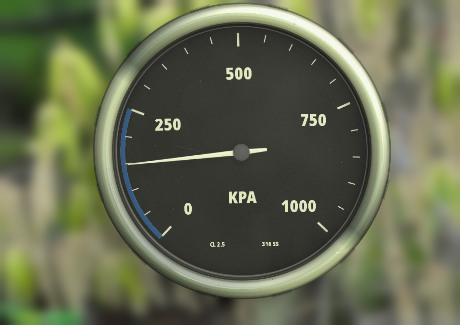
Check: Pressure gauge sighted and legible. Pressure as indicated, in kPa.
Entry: 150 kPa
